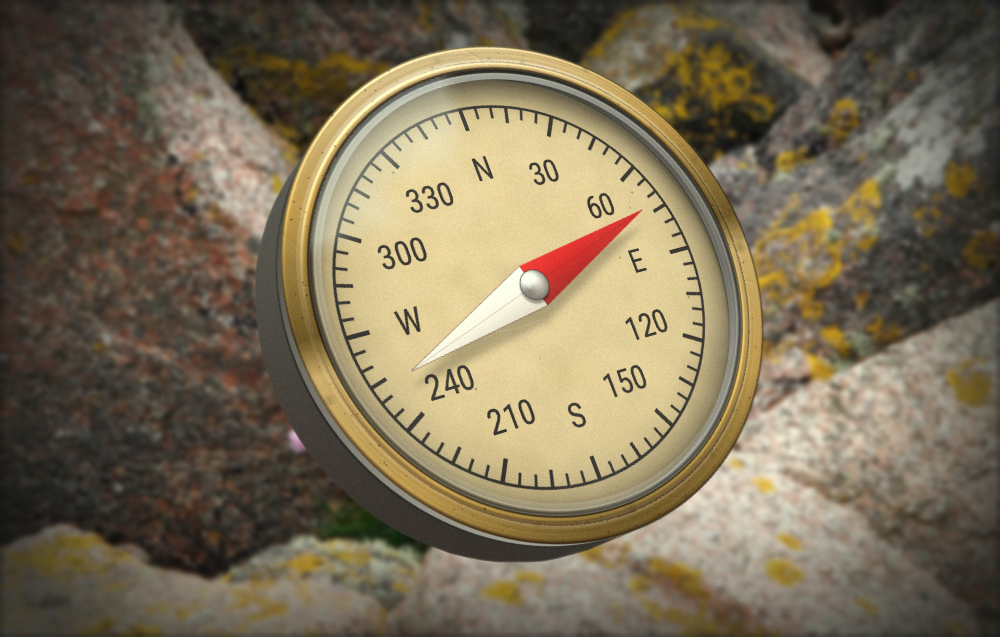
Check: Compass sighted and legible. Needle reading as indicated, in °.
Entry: 72.5 °
